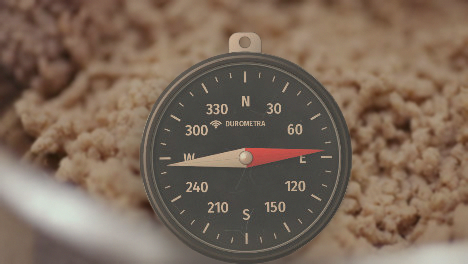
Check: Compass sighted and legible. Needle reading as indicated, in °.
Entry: 85 °
